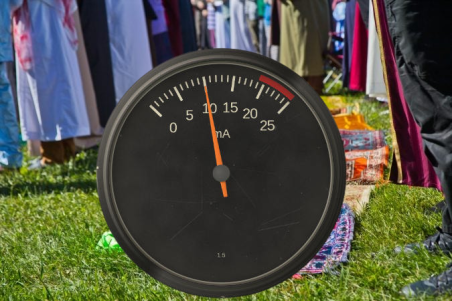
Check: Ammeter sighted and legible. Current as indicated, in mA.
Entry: 10 mA
